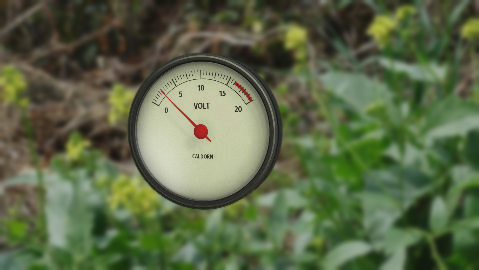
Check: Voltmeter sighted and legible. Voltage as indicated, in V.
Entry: 2.5 V
